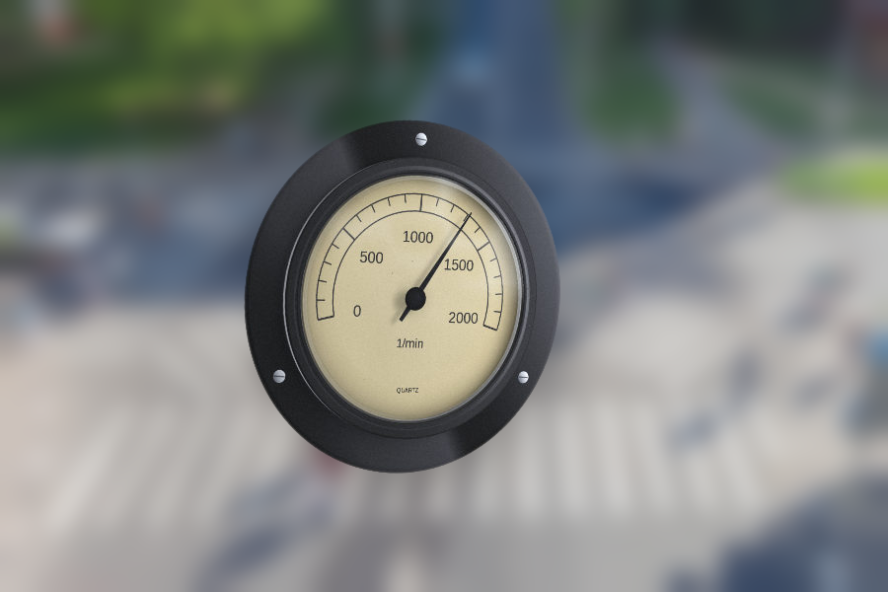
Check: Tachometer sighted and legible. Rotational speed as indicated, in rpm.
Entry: 1300 rpm
